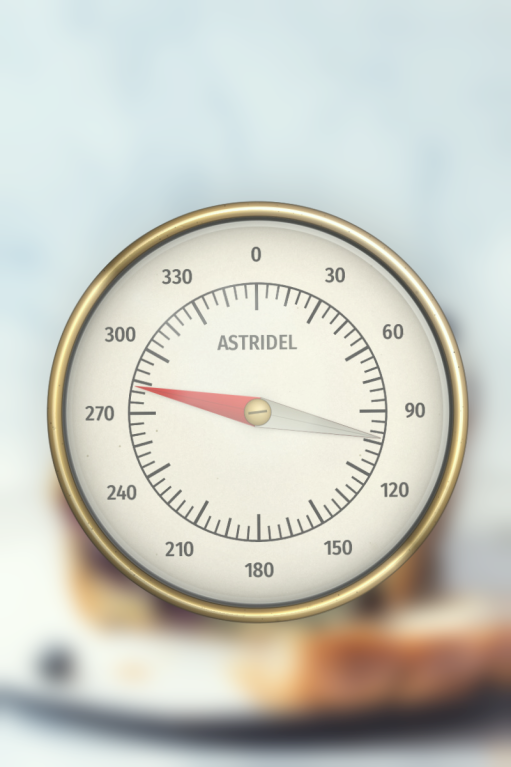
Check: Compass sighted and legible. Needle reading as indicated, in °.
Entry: 282.5 °
